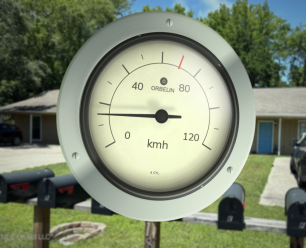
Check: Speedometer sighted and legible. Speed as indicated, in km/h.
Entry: 15 km/h
